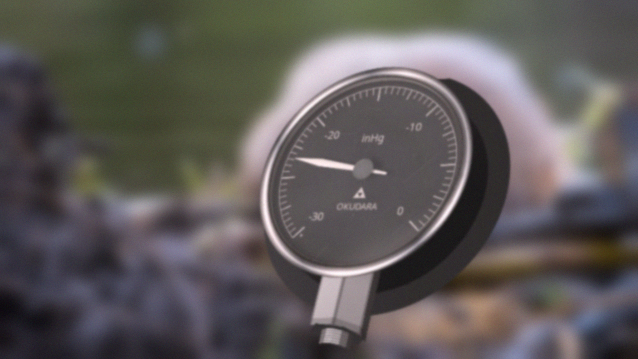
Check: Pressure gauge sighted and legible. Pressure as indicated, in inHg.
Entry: -23.5 inHg
